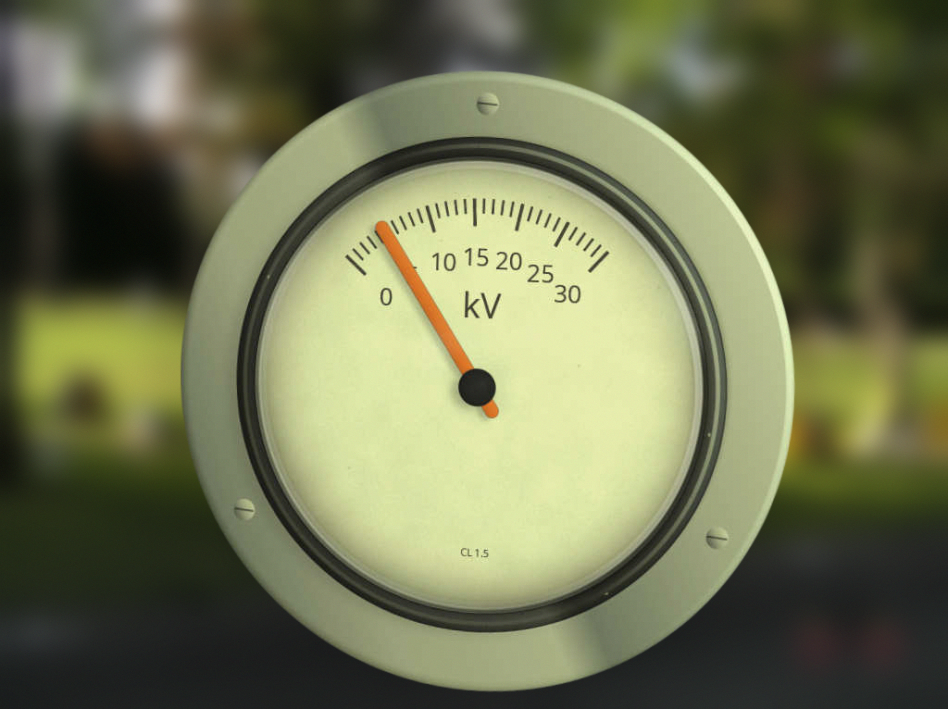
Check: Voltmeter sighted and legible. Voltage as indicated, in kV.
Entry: 5 kV
